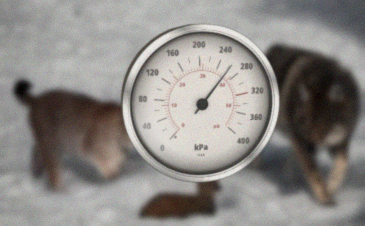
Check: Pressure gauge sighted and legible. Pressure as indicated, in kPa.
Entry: 260 kPa
